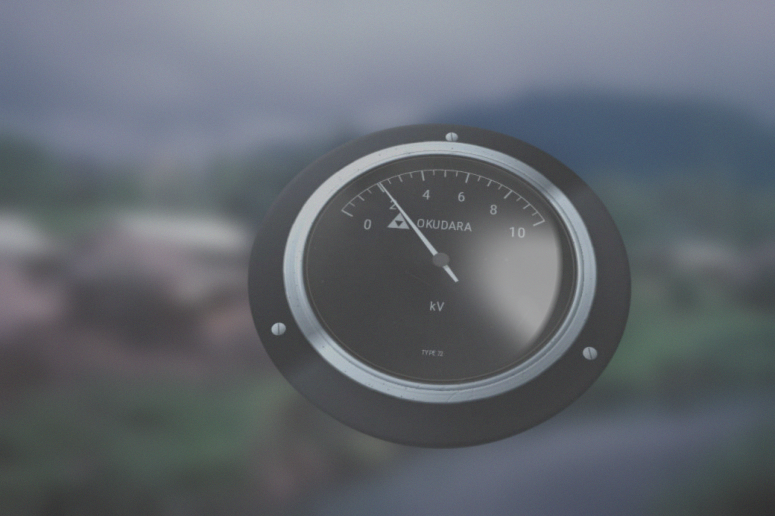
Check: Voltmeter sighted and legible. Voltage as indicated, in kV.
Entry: 2 kV
